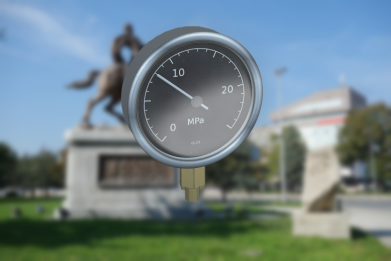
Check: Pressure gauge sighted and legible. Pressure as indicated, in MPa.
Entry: 8 MPa
